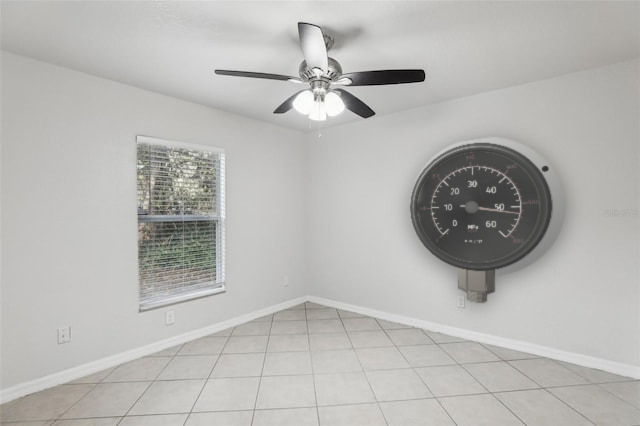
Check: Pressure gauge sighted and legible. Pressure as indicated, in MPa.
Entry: 52 MPa
